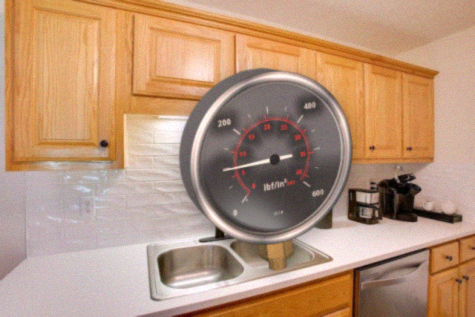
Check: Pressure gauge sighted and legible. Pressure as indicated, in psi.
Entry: 100 psi
